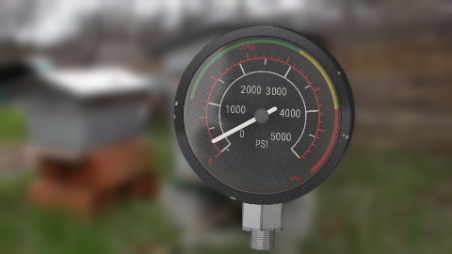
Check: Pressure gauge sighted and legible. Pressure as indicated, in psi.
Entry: 250 psi
